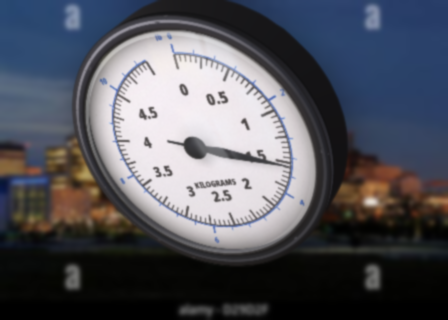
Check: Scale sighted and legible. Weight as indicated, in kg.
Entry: 1.5 kg
